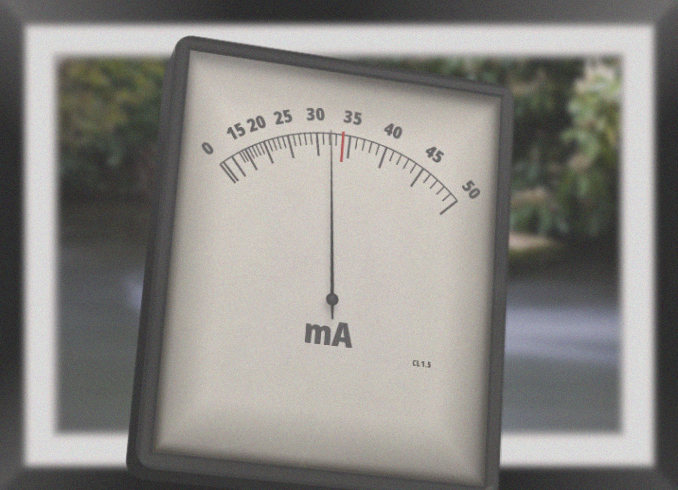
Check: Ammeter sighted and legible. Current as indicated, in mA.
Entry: 32 mA
